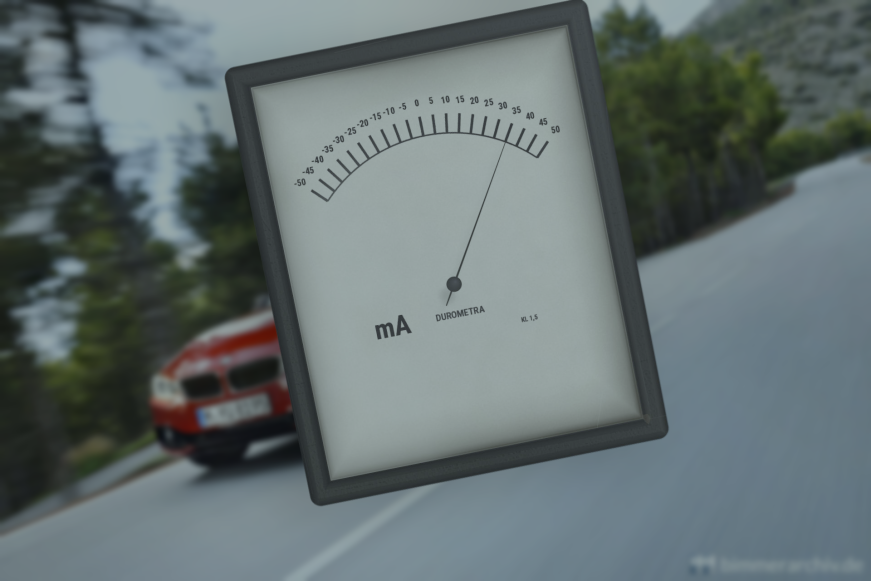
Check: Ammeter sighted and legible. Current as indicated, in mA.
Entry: 35 mA
